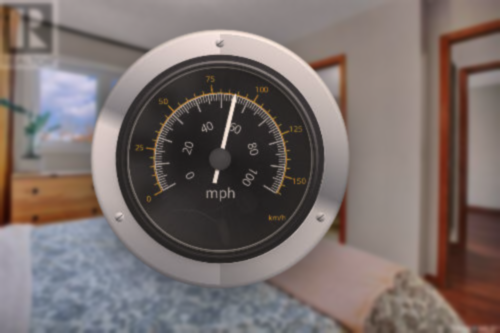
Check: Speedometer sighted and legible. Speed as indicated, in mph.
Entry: 55 mph
